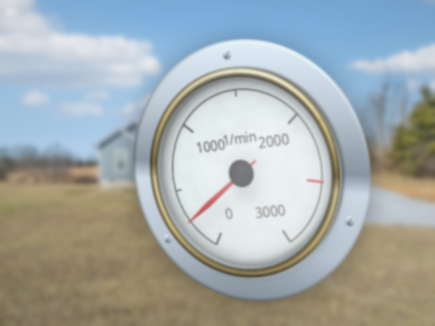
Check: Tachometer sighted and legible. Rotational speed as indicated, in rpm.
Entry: 250 rpm
